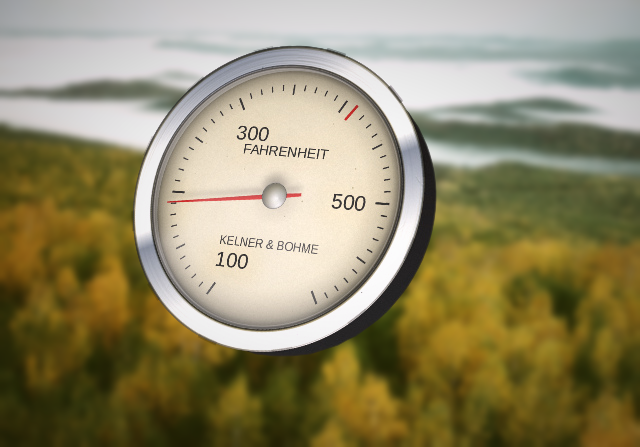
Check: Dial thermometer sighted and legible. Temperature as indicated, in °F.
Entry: 190 °F
